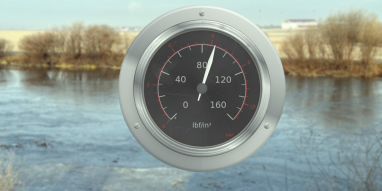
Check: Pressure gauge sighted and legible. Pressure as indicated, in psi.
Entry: 90 psi
